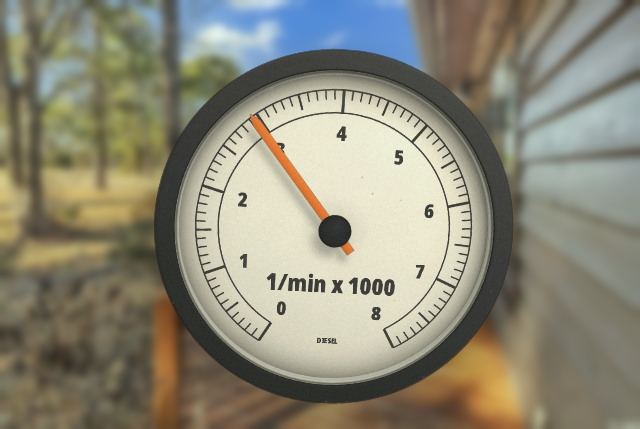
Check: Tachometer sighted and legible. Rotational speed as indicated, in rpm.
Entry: 2950 rpm
